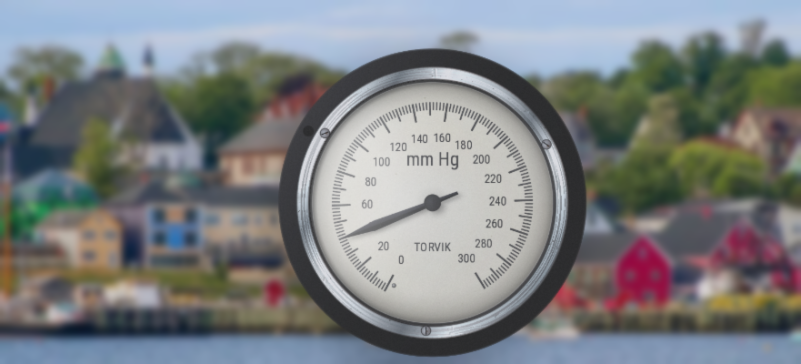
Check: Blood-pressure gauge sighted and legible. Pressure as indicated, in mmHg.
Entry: 40 mmHg
